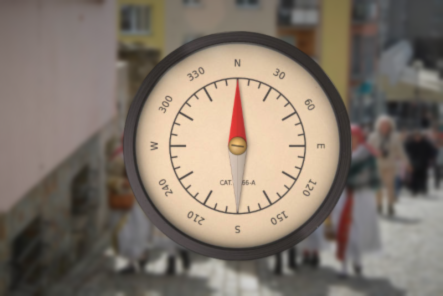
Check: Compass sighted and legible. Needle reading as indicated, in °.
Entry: 0 °
